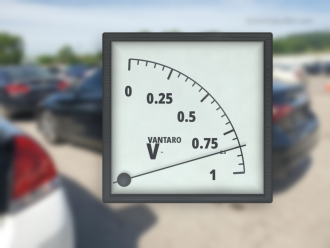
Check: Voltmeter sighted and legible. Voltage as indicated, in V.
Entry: 0.85 V
